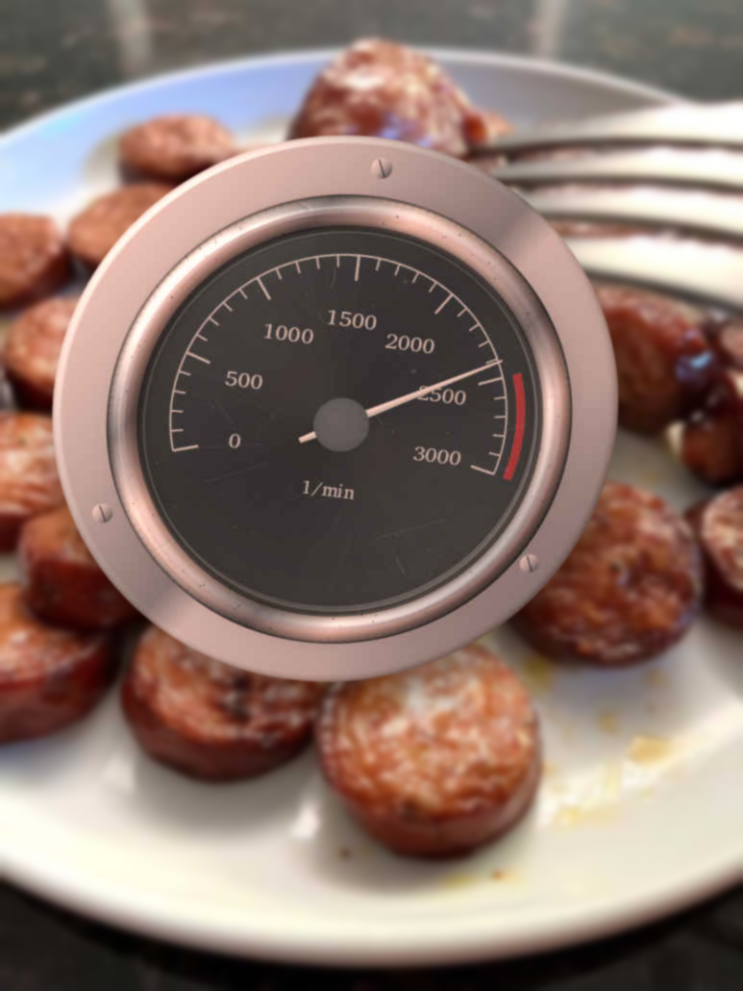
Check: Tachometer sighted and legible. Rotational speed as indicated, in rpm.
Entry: 2400 rpm
